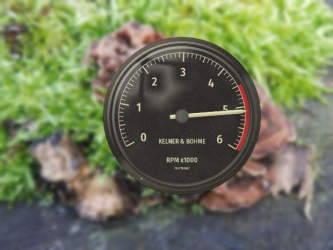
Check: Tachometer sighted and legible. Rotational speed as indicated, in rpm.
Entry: 5100 rpm
